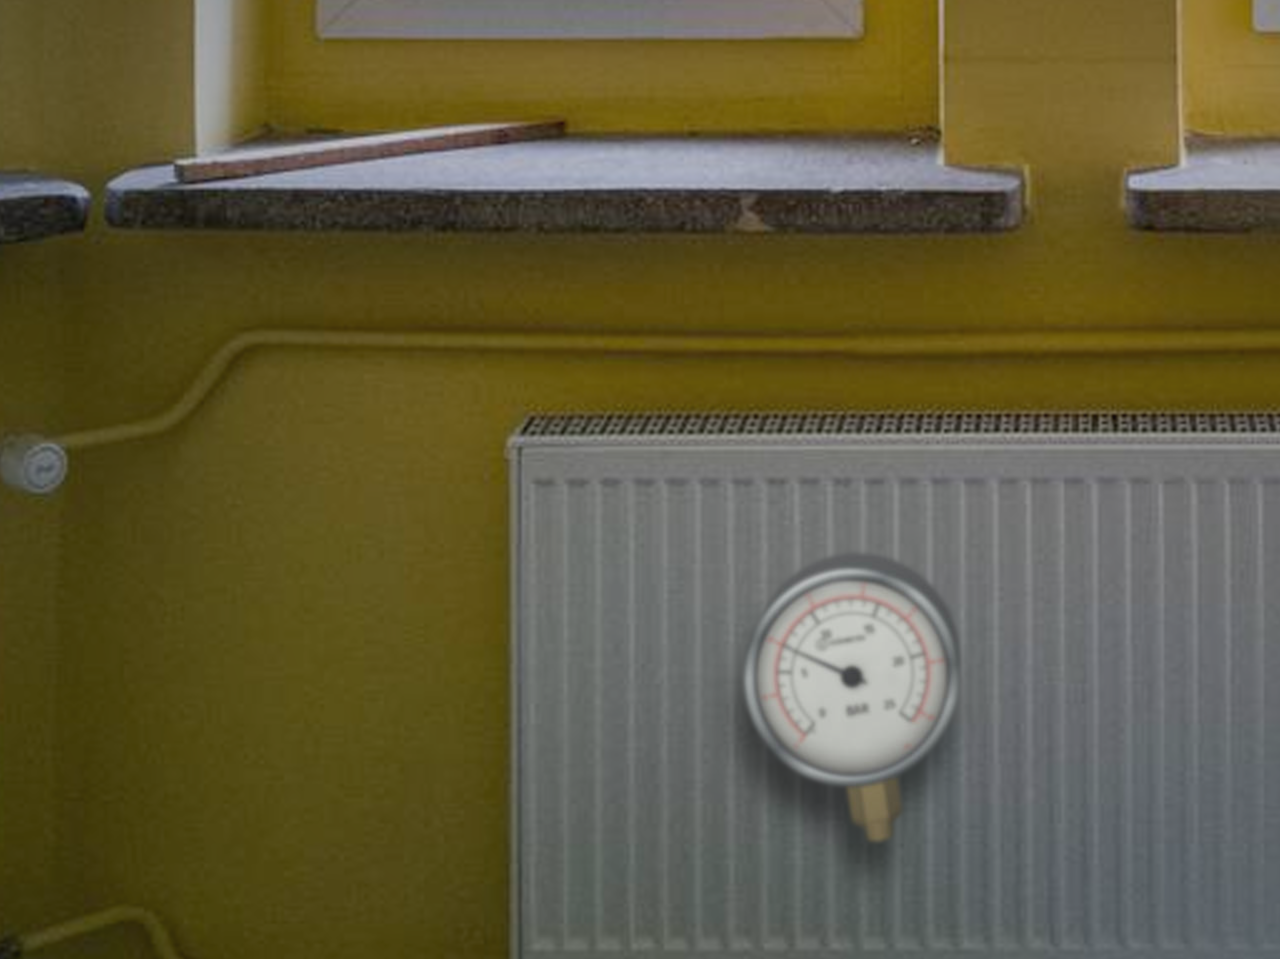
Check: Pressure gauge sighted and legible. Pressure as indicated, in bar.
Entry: 7 bar
